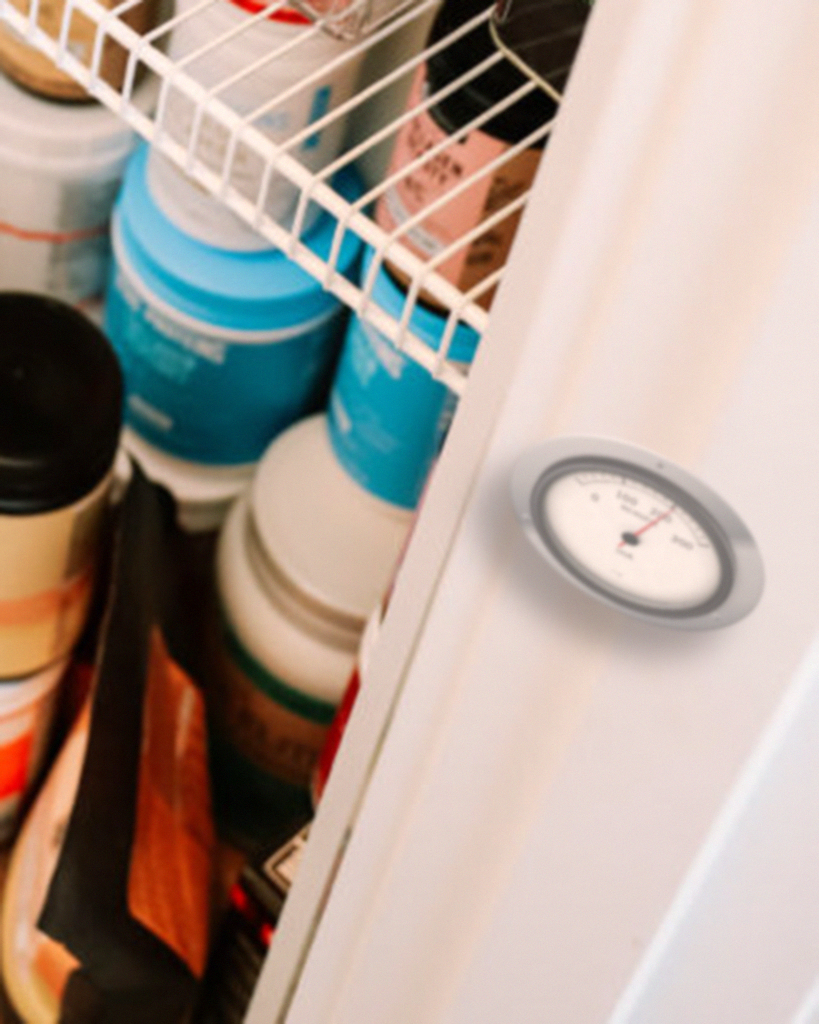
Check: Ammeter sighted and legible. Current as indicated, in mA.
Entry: 200 mA
